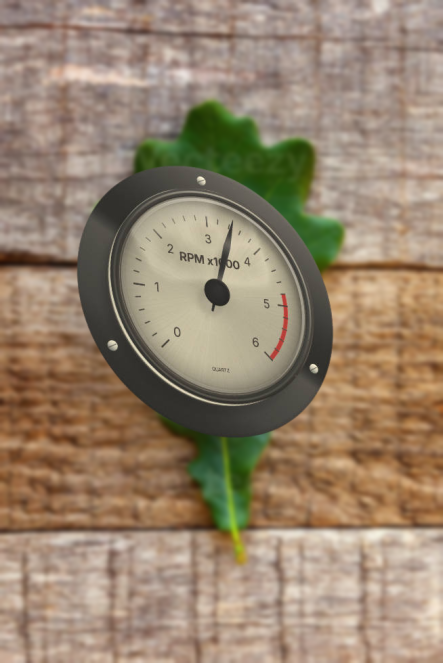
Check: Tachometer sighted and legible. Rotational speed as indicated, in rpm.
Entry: 3400 rpm
